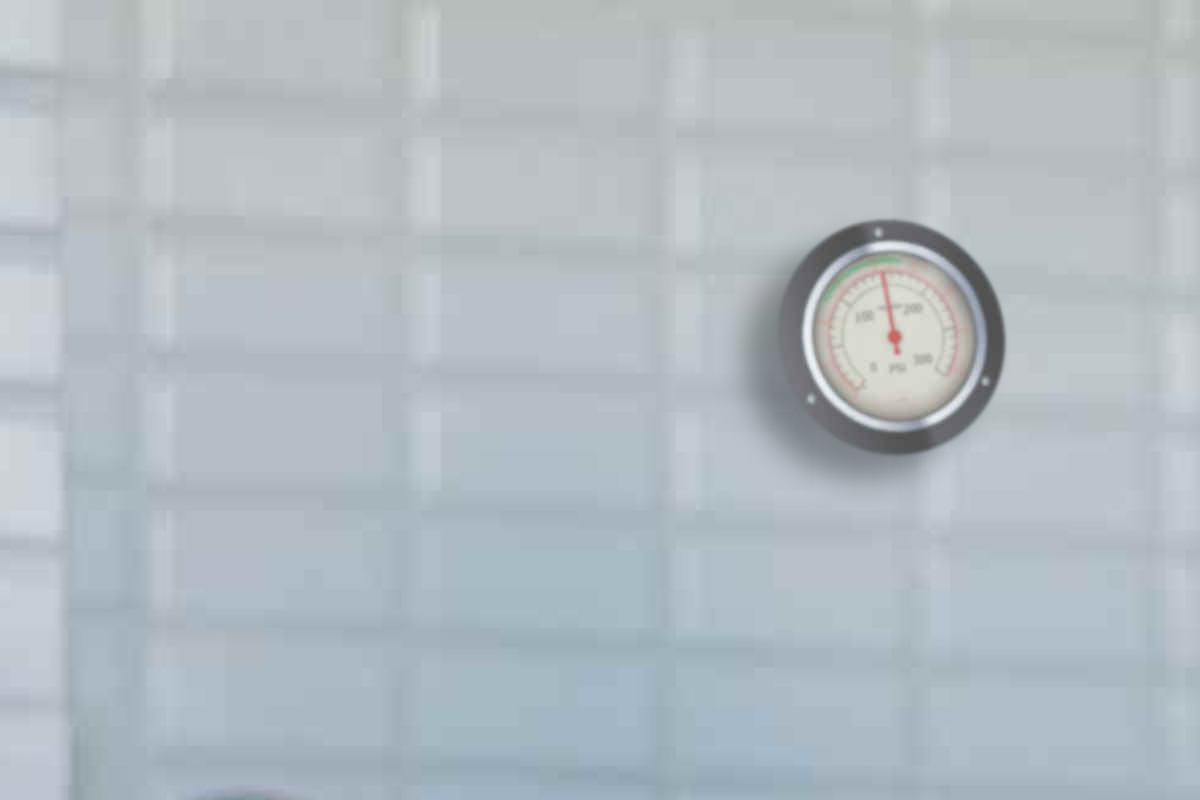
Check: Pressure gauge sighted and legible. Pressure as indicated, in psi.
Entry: 150 psi
